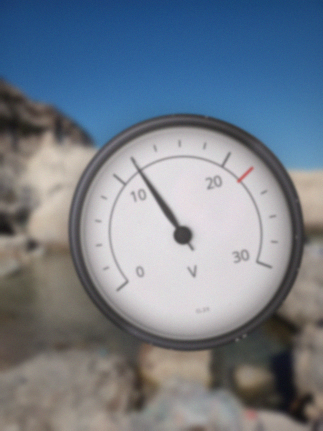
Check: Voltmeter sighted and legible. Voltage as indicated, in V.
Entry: 12 V
